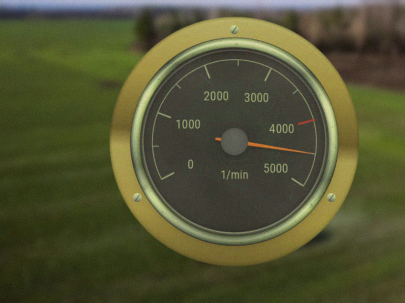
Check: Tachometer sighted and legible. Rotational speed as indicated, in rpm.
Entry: 4500 rpm
